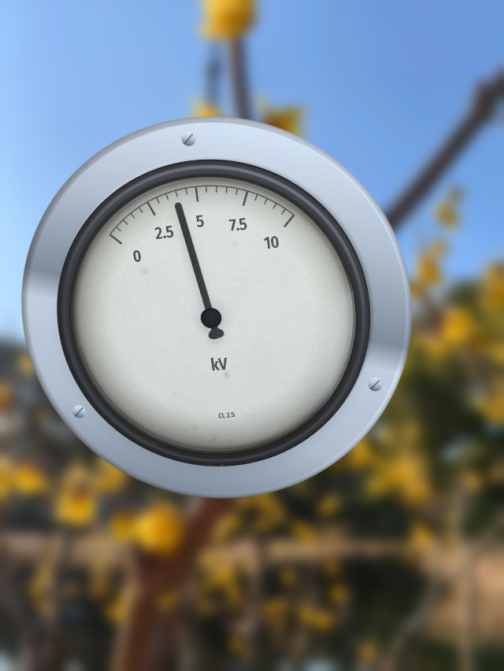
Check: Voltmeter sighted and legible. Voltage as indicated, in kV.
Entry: 4 kV
